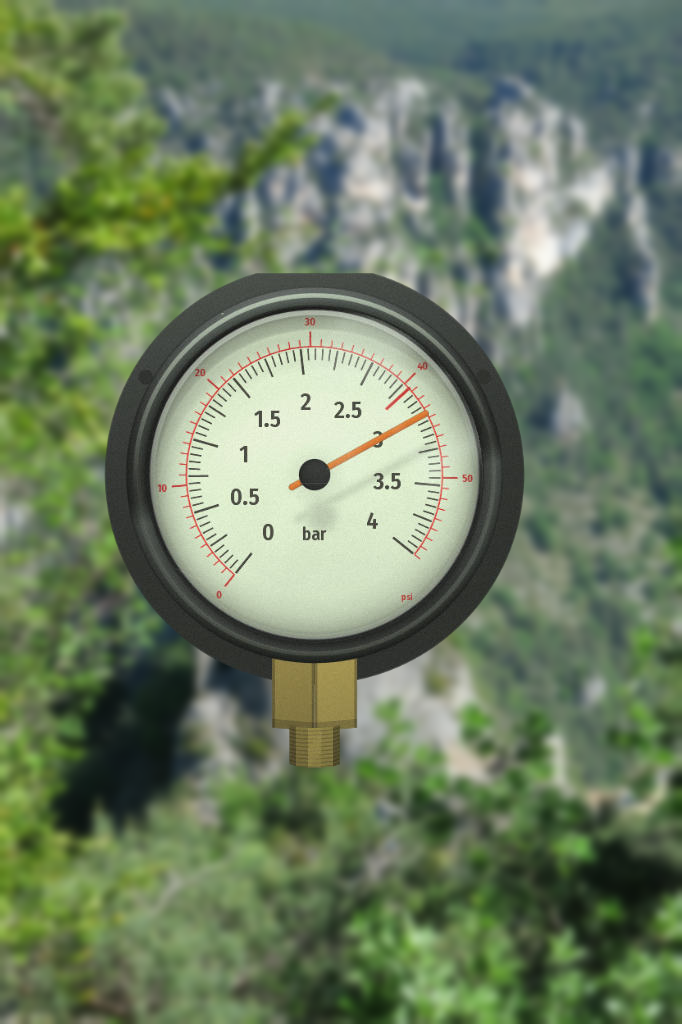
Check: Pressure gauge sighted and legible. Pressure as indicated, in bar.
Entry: 3 bar
